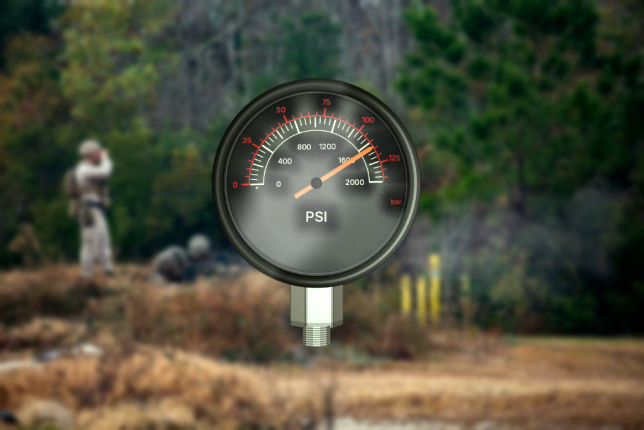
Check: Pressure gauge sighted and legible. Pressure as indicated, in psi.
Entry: 1650 psi
